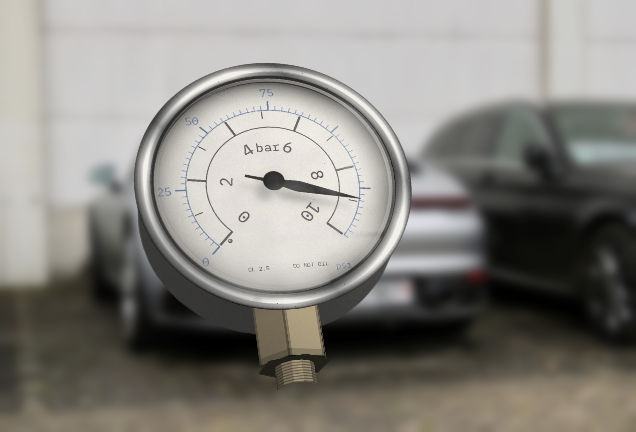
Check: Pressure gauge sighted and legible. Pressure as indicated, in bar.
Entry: 9 bar
